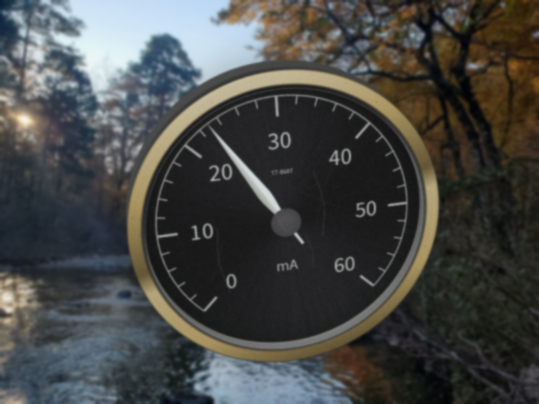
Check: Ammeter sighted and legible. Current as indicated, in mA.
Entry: 23 mA
